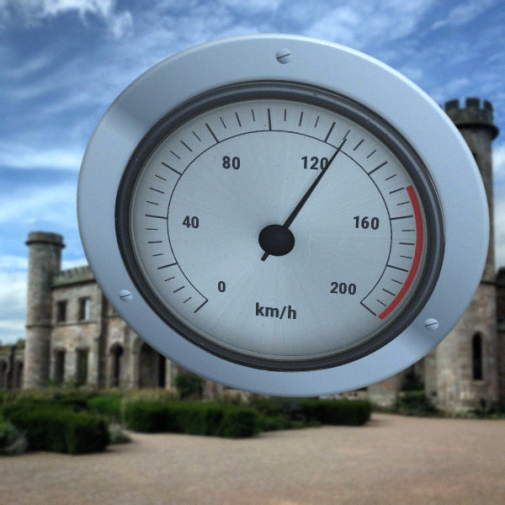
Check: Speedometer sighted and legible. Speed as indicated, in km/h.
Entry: 125 km/h
